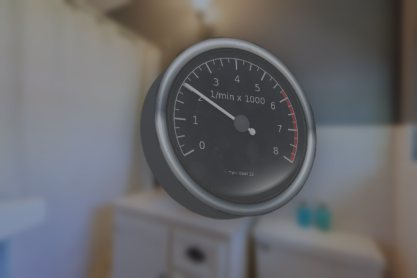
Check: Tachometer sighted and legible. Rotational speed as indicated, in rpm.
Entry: 2000 rpm
